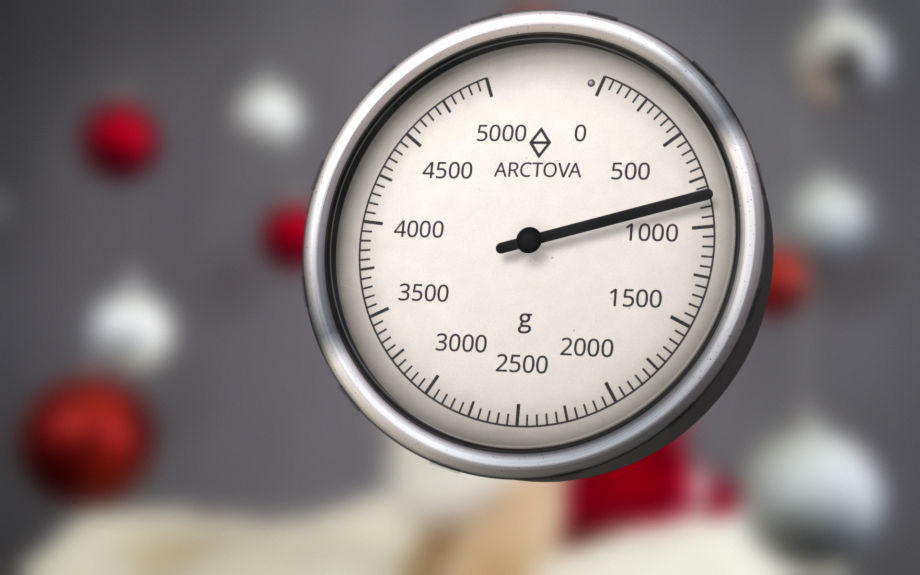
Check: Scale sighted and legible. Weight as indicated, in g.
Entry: 850 g
